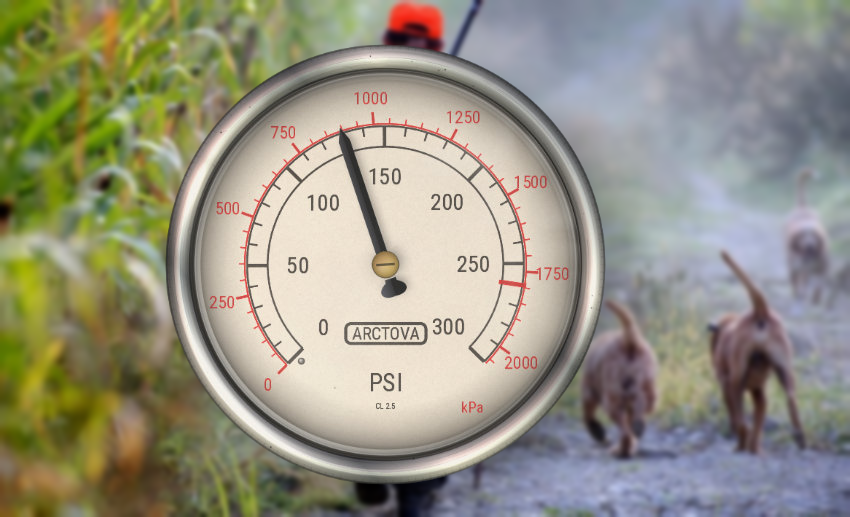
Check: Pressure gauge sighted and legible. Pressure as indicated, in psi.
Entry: 130 psi
